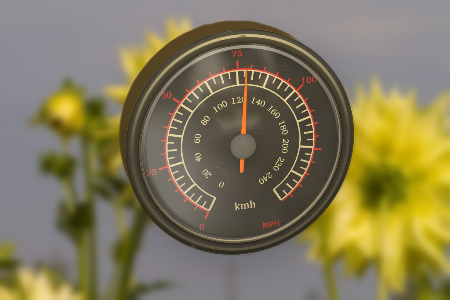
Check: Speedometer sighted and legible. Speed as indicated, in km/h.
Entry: 125 km/h
